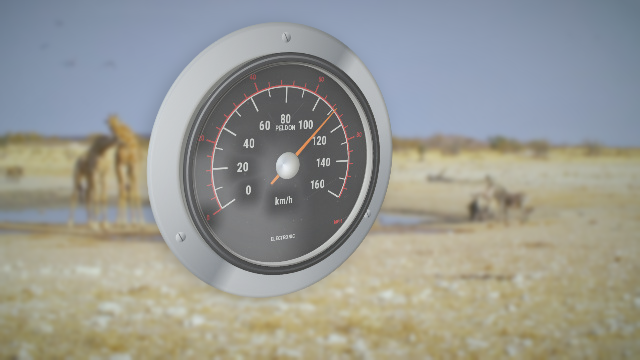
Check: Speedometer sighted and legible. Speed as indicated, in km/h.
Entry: 110 km/h
